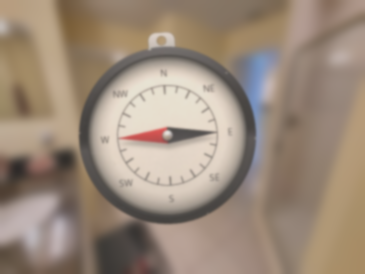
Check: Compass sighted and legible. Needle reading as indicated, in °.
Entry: 270 °
